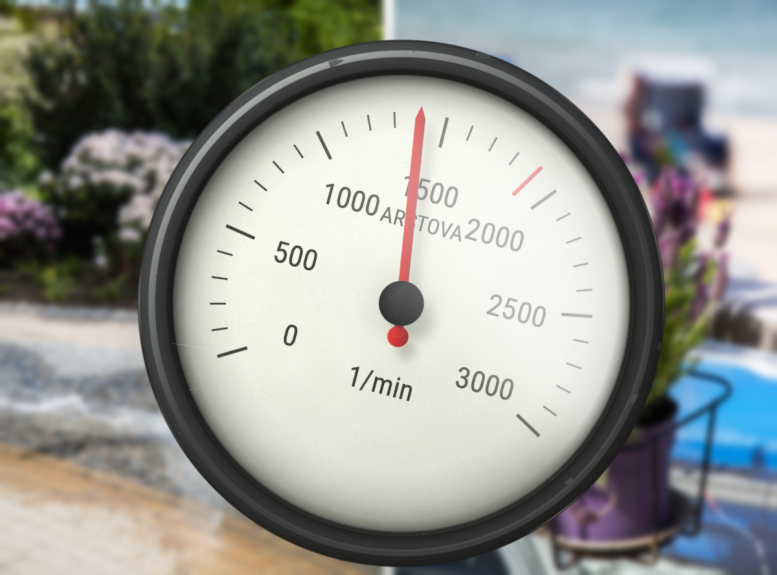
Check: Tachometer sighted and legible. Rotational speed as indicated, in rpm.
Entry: 1400 rpm
